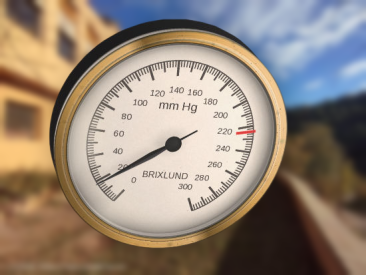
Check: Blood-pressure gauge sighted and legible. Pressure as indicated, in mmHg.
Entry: 20 mmHg
